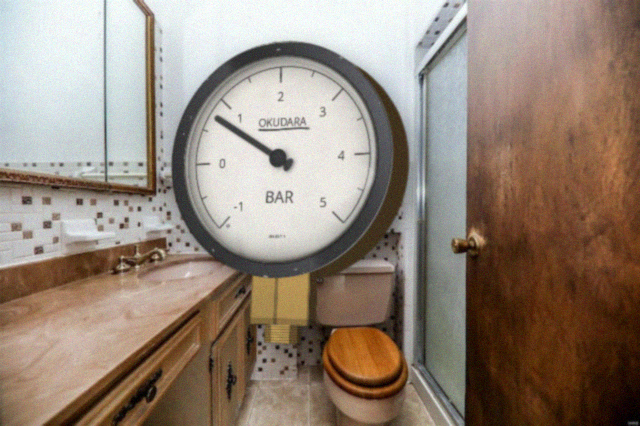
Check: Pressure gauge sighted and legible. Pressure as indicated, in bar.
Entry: 0.75 bar
